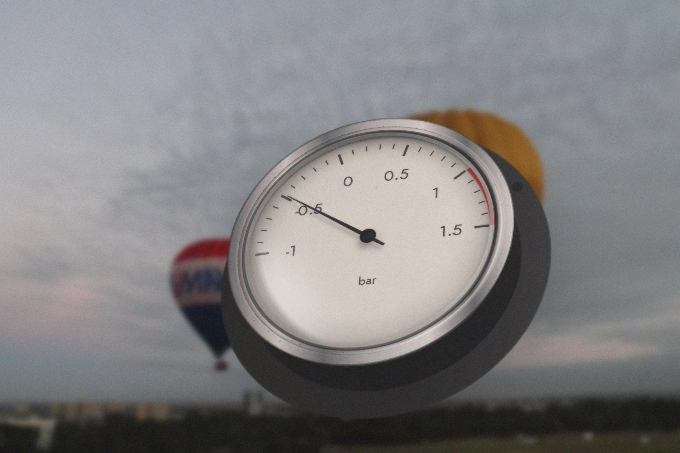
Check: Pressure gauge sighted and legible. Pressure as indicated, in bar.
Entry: -0.5 bar
